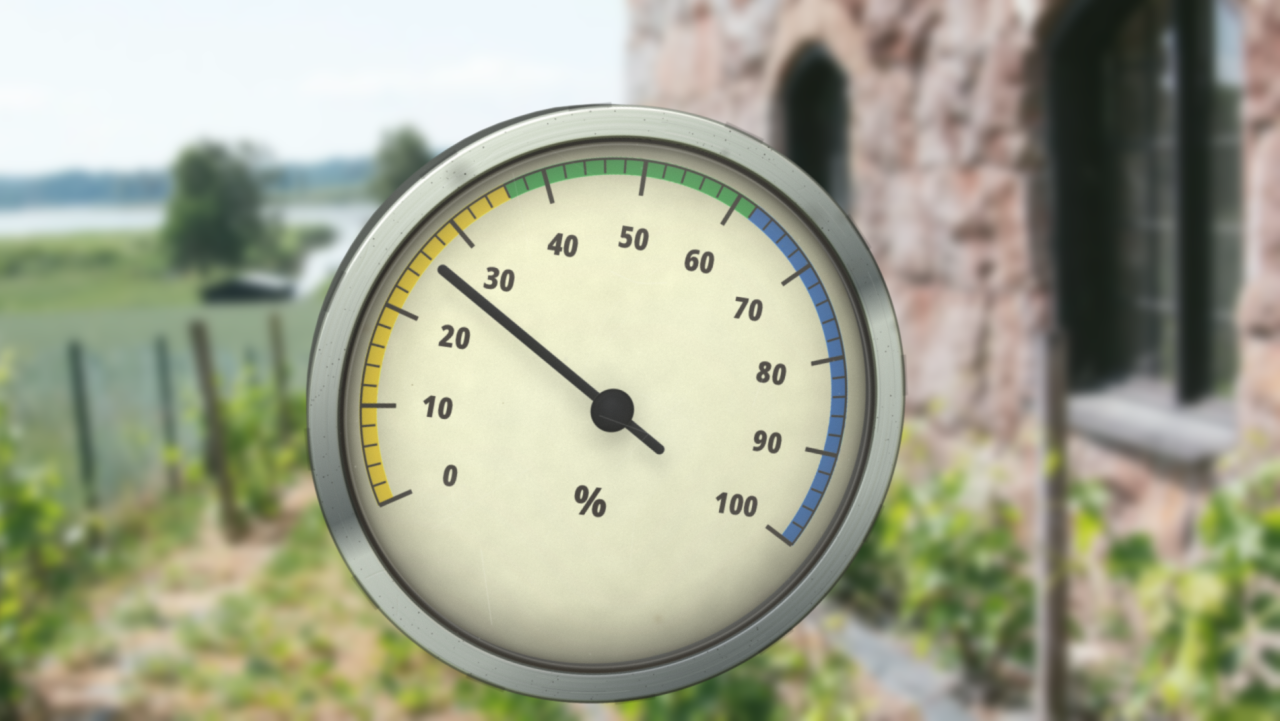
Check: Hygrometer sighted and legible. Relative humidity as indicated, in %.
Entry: 26 %
